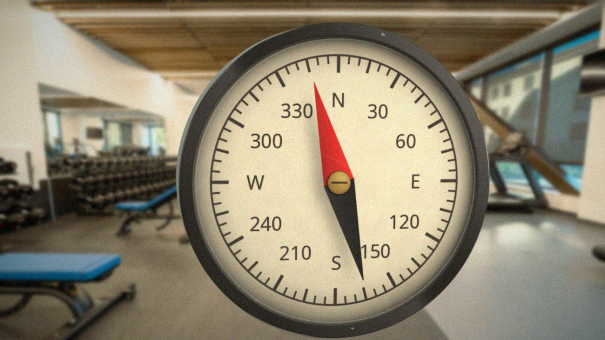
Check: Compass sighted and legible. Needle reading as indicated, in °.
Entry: 345 °
